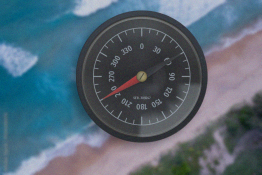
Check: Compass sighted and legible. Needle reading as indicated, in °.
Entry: 240 °
